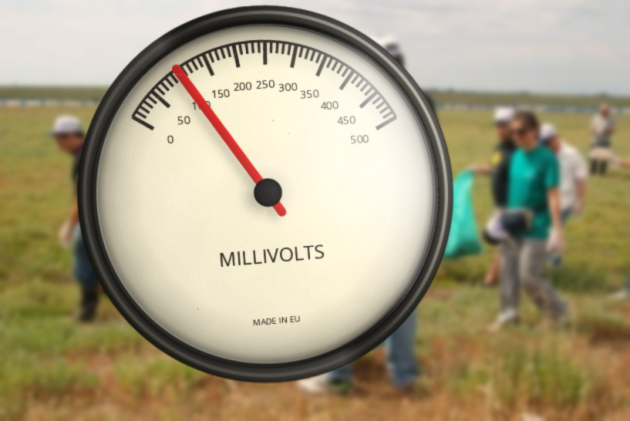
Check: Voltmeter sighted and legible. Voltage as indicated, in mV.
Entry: 100 mV
